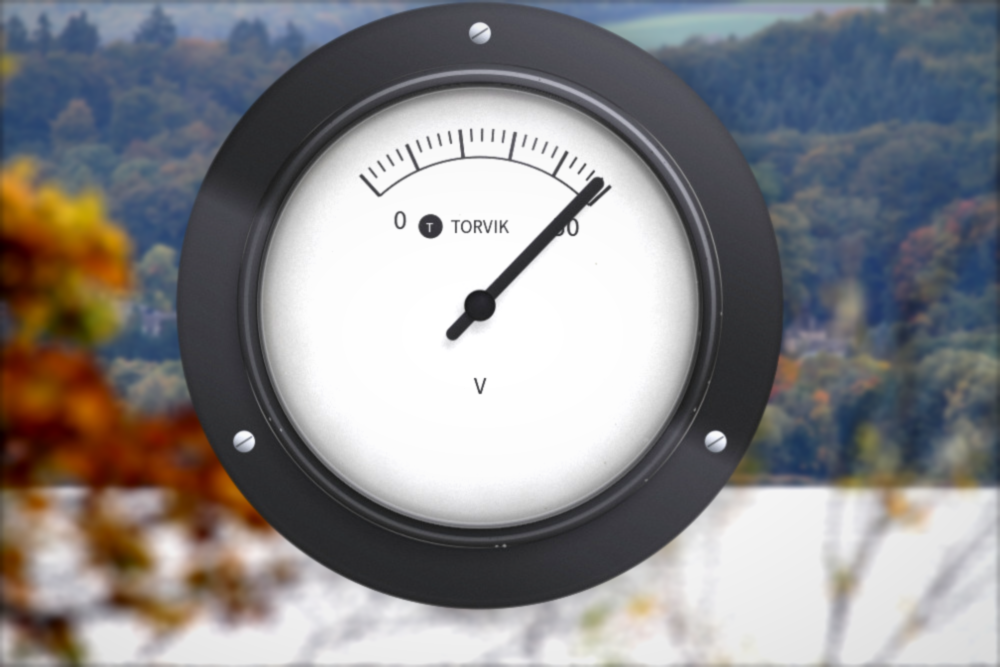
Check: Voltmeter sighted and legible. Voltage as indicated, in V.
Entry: 48 V
